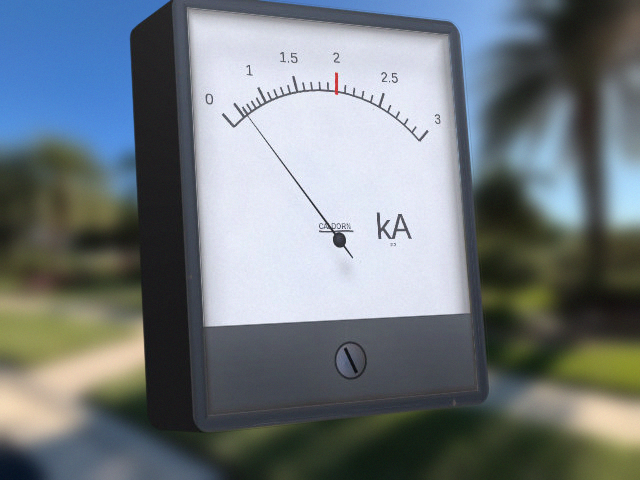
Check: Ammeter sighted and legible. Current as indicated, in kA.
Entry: 0.5 kA
